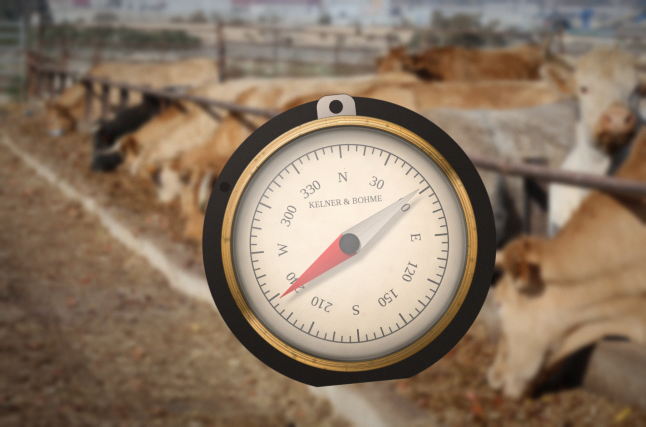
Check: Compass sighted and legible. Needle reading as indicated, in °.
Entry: 237.5 °
